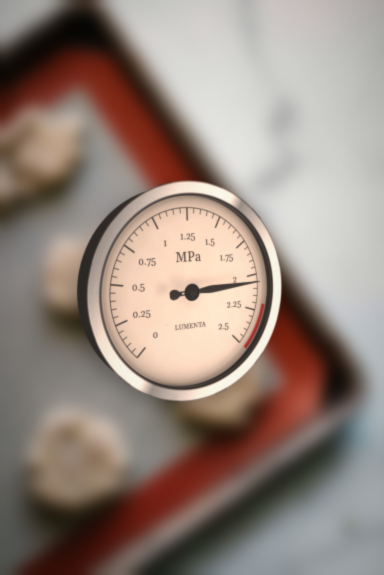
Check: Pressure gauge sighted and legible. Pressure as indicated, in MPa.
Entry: 2.05 MPa
